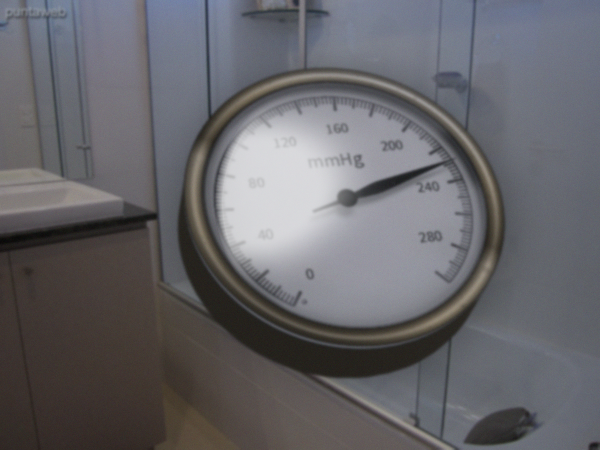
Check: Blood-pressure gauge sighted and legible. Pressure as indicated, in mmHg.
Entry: 230 mmHg
